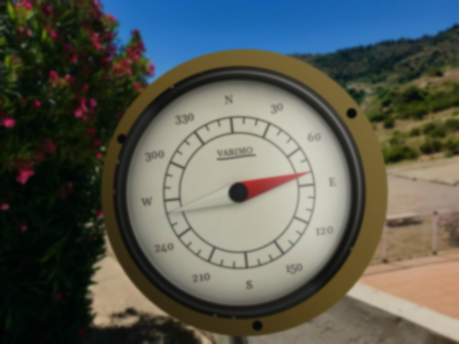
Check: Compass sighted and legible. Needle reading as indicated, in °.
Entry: 80 °
